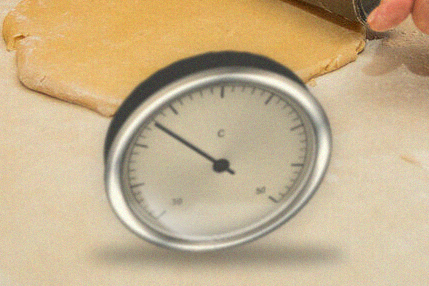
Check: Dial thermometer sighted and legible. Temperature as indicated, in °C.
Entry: -4 °C
